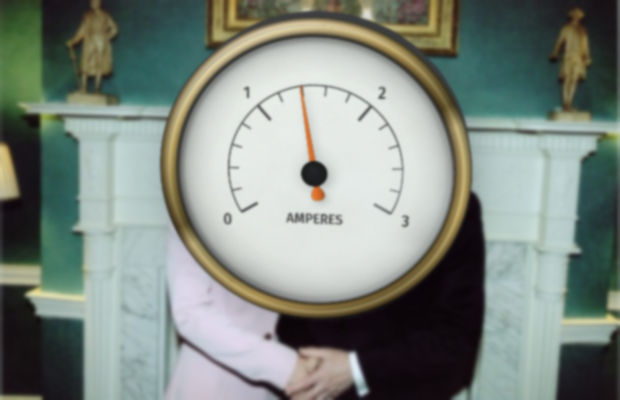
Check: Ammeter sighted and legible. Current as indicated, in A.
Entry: 1.4 A
